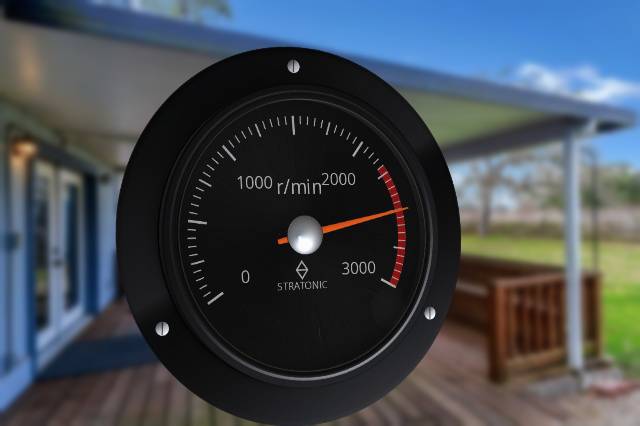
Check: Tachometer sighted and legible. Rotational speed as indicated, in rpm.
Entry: 2500 rpm
